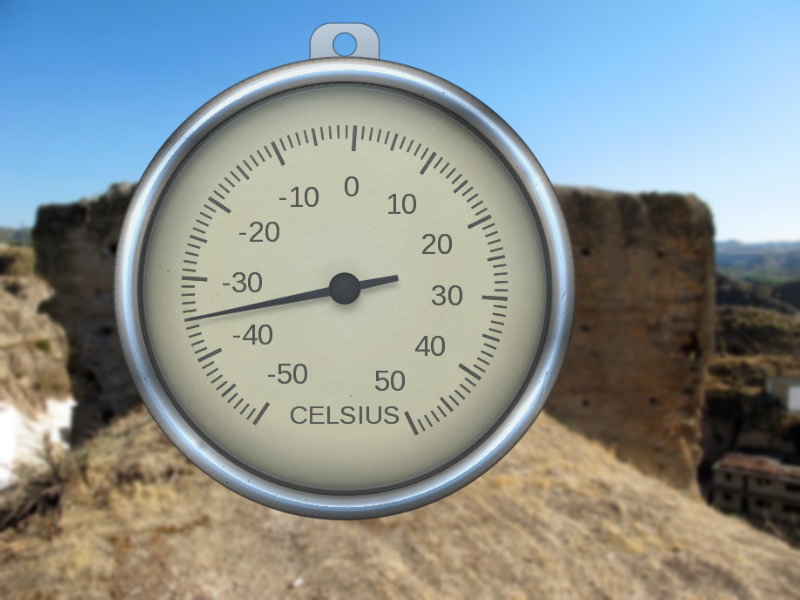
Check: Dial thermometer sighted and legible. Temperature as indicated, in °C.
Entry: -35 °C
